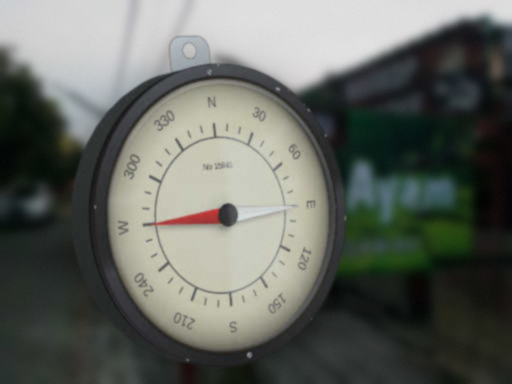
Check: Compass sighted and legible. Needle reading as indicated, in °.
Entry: 270 °
